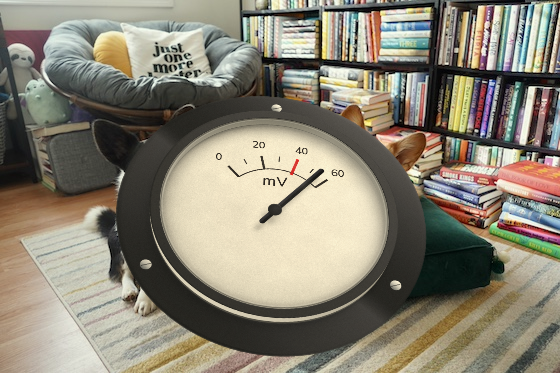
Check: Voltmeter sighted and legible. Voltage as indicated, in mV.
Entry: 55 mV
